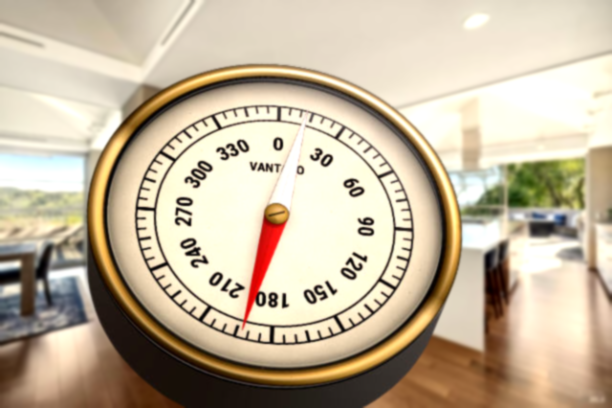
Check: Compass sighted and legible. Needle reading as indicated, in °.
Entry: 192.5 °
